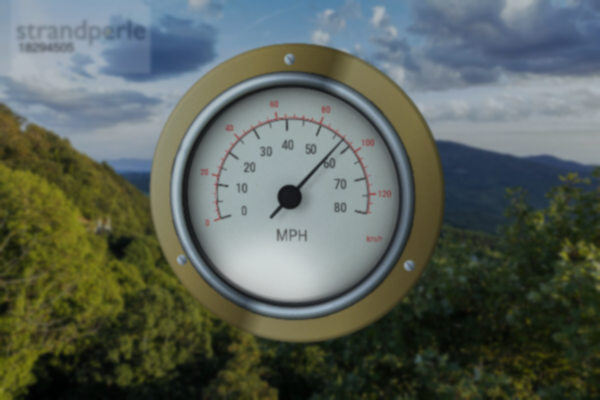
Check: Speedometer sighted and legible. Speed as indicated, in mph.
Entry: 57.5 mph
